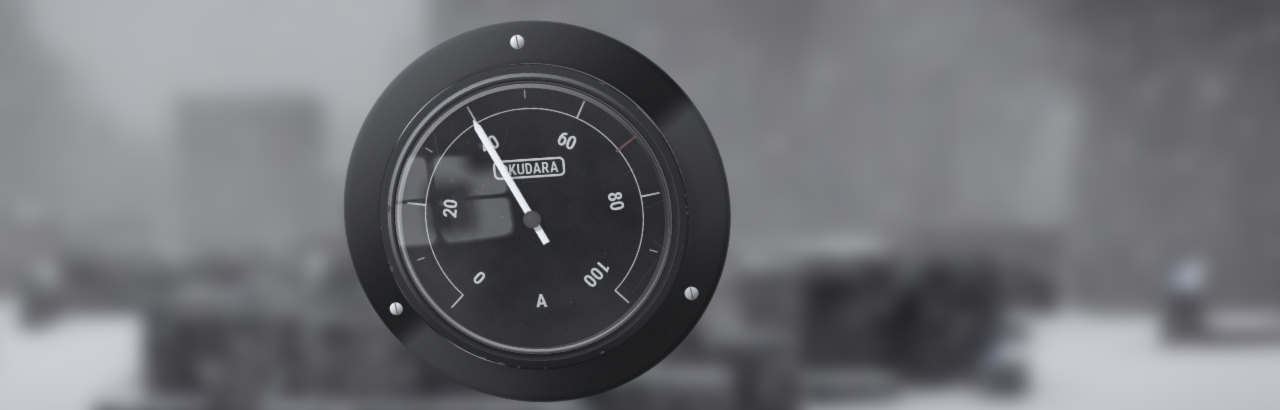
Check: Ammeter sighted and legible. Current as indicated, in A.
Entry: 40 A
